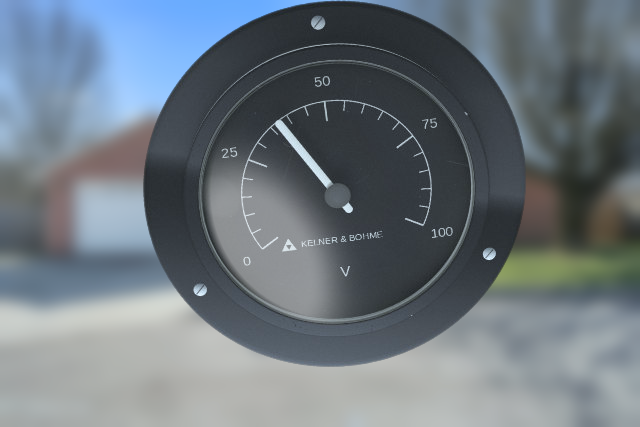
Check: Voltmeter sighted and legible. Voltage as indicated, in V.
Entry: 37.5 V
